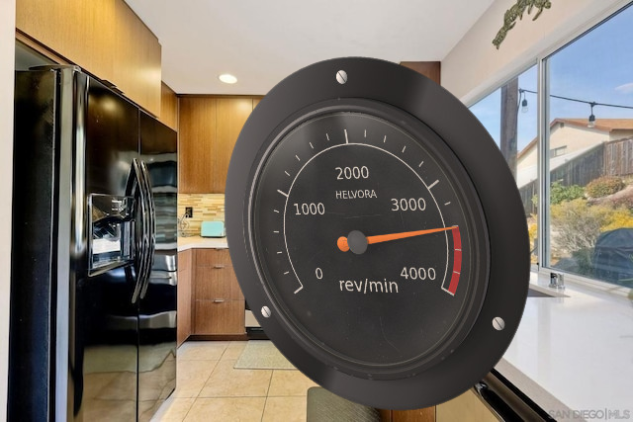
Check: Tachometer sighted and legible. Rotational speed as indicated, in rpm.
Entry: 3400 rpm
